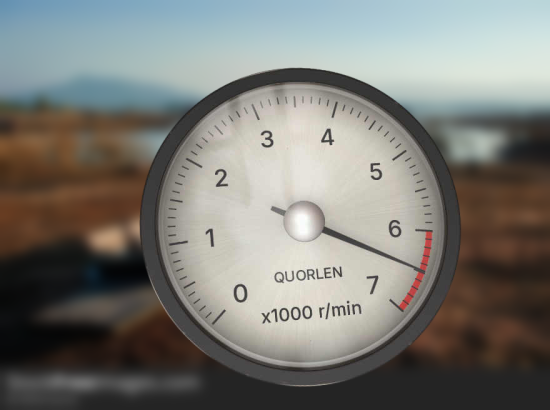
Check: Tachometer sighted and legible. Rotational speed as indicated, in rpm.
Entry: 6500 rpm
